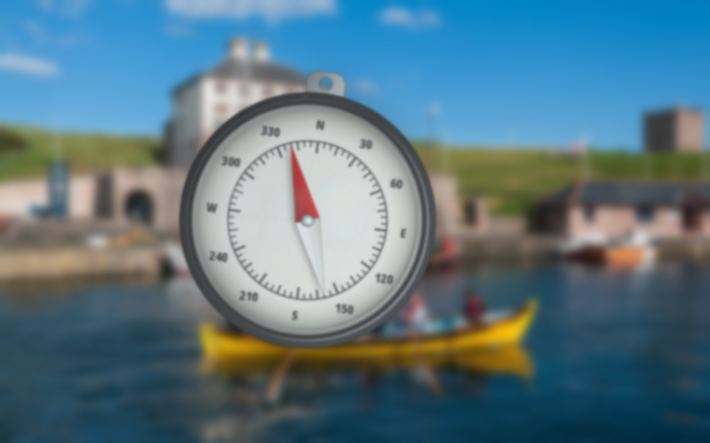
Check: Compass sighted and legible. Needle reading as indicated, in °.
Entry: 340 °
